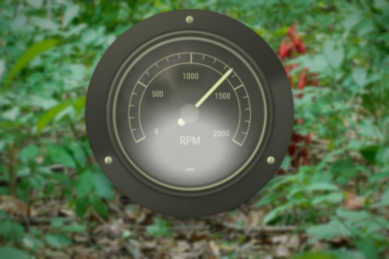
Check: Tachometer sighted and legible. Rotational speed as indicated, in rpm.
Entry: 1350 rpm
